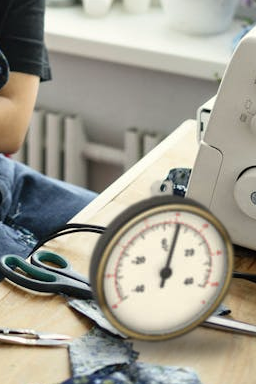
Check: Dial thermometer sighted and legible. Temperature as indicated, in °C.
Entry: 5 °C
